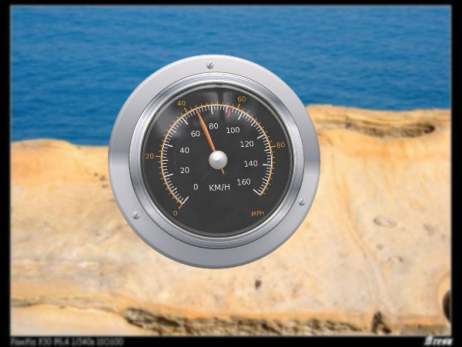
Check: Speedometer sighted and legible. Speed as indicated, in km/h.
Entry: 70 km/h
